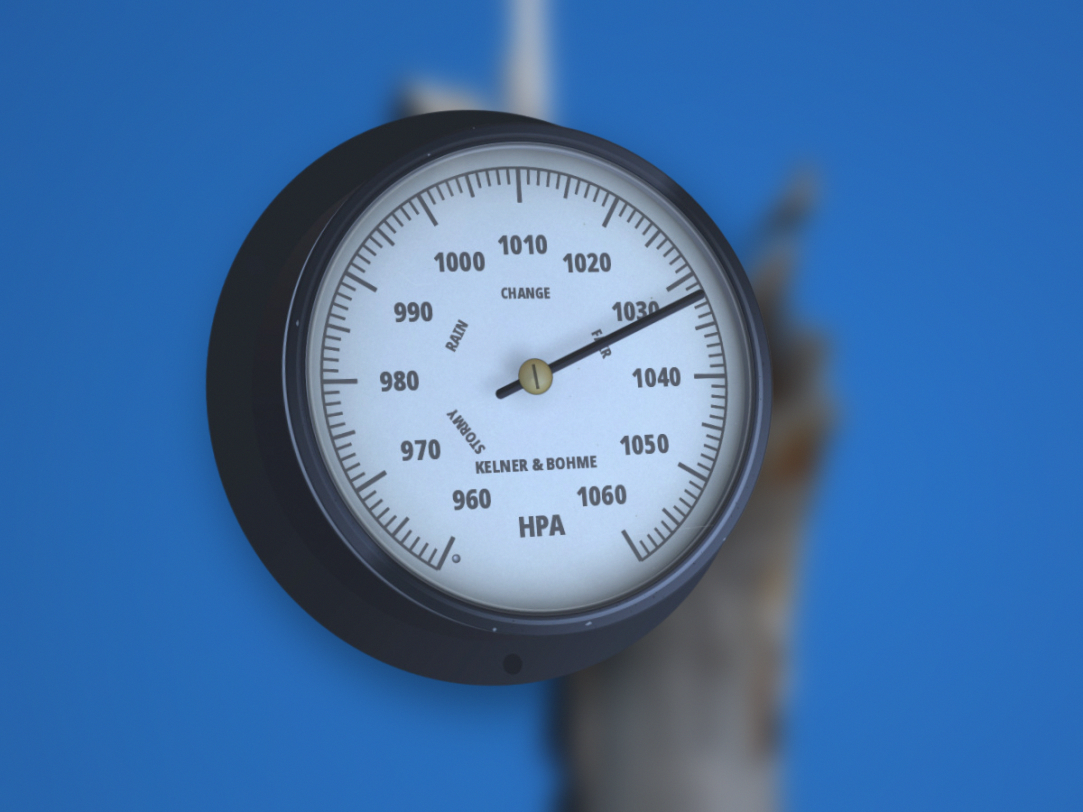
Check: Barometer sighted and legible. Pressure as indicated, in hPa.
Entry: 1032 hPa
